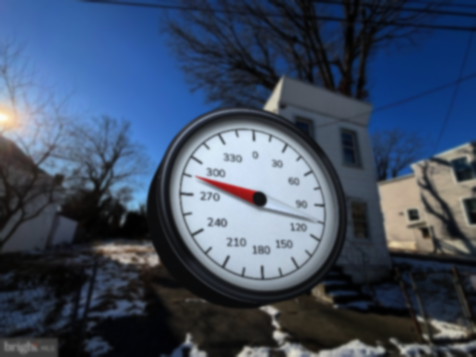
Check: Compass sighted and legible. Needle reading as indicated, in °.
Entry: 285 °
